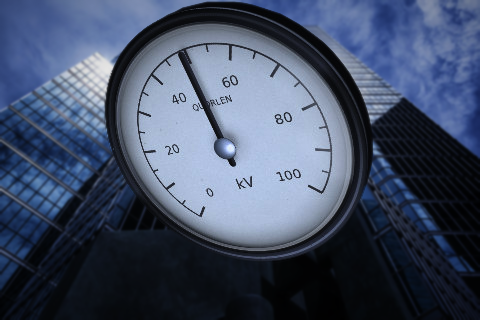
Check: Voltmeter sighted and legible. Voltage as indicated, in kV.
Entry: 50 kV
